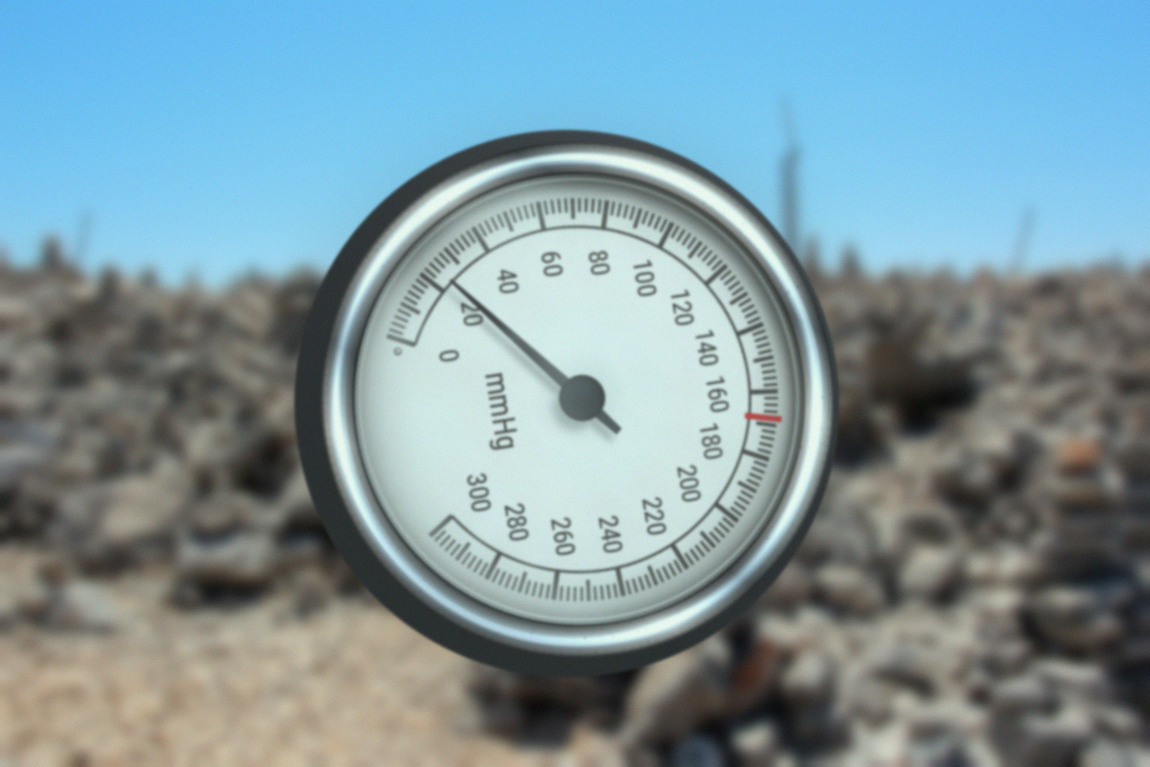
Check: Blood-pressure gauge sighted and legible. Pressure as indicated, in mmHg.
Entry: 24 mmHg
